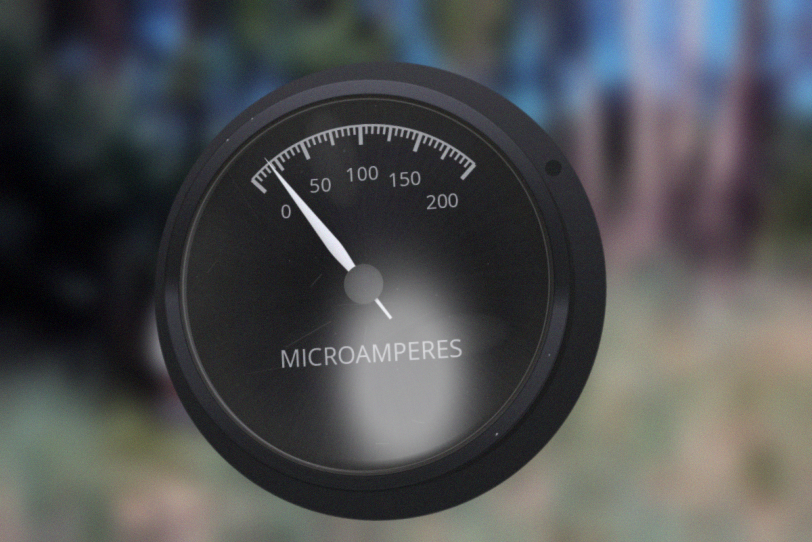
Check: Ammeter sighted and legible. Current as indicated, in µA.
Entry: 20 µA
